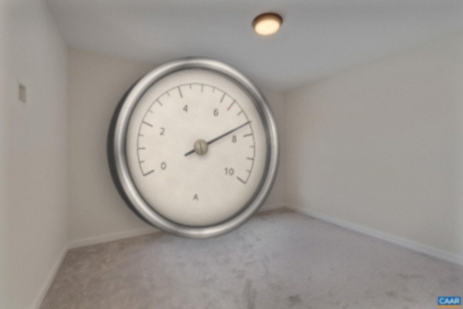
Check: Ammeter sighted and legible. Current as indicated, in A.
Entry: 7.5 A
